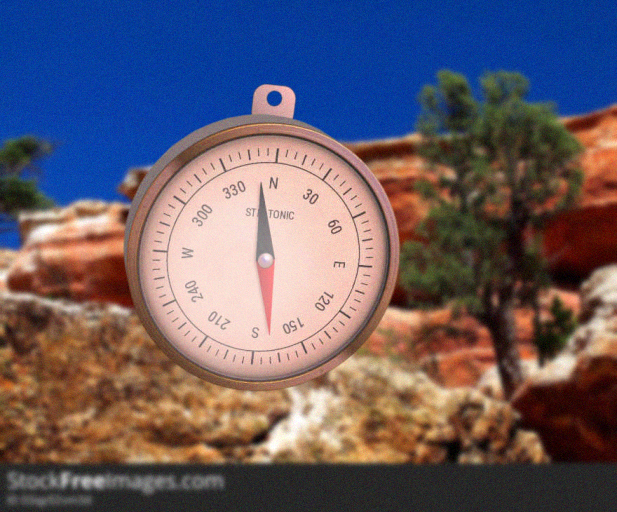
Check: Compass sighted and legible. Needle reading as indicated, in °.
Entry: 170 °
